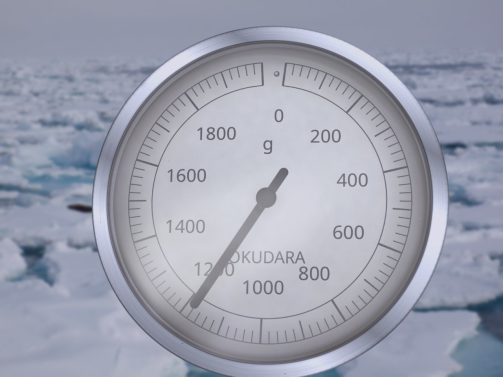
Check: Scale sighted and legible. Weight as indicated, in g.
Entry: 1180 g
